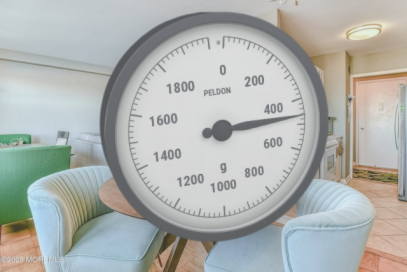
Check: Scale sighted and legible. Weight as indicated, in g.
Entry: 460 g
